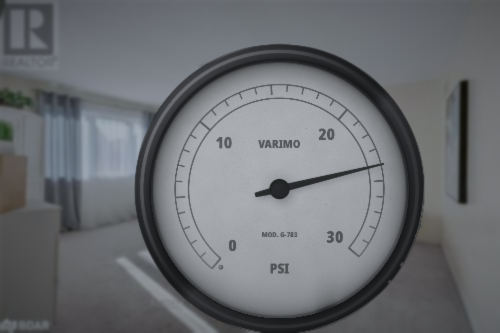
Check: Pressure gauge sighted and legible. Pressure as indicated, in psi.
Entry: 24 psi
